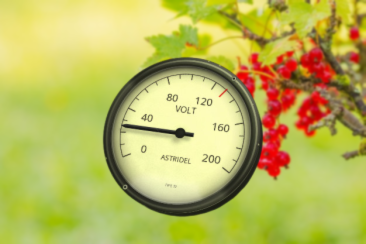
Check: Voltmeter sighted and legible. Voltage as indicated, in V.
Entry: 25 V
